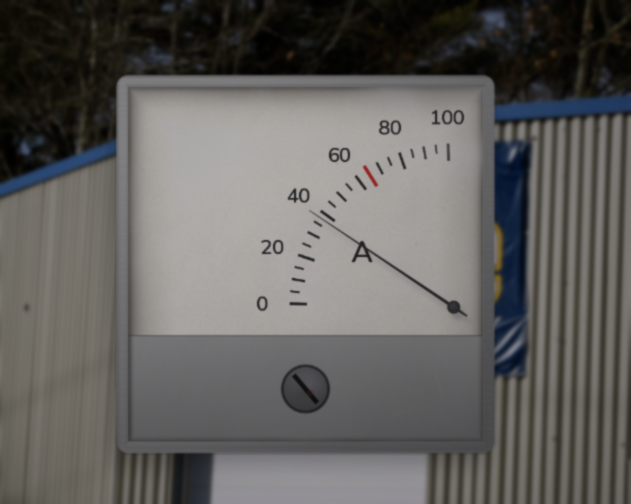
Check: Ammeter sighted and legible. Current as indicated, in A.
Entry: 37.5 A
